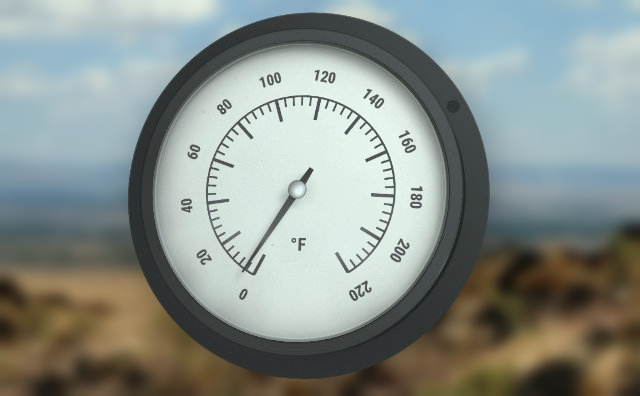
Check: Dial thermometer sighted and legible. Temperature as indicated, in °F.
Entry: 4 °F
